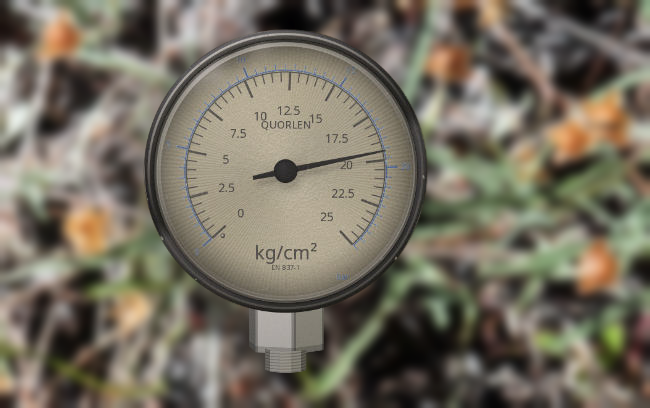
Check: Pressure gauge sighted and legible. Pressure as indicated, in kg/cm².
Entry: 19.5 kg/cm²
